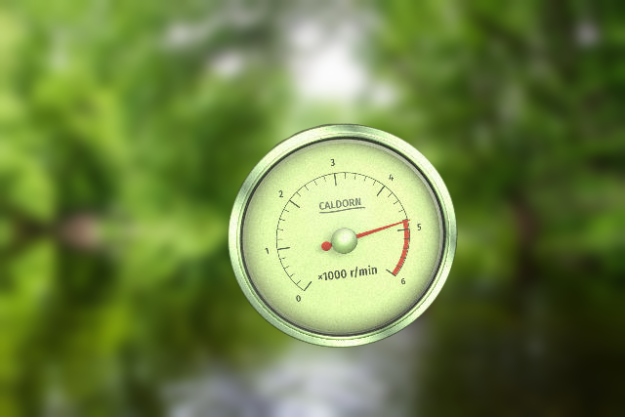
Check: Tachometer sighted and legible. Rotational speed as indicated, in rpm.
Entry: 4800 rpm
